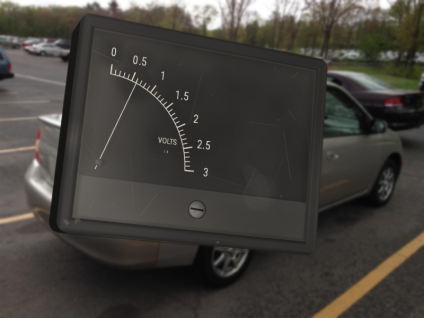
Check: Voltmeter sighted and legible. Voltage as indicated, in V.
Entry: 0.6 V
